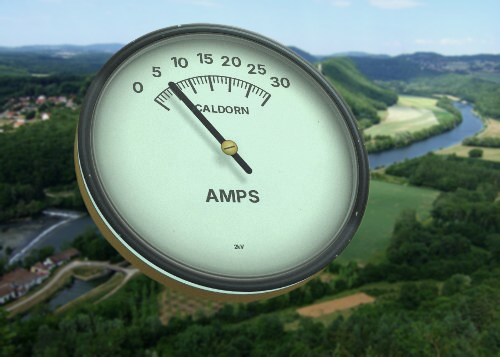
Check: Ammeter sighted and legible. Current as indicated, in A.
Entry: 5 A
